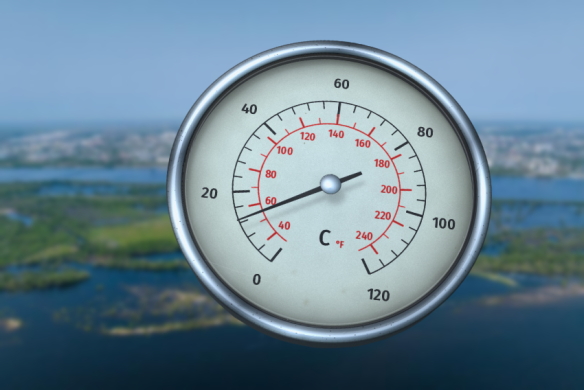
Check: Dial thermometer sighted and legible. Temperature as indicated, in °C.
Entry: 12 °C
